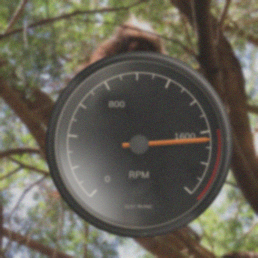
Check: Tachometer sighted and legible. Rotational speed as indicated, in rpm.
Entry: 1650 rpm
